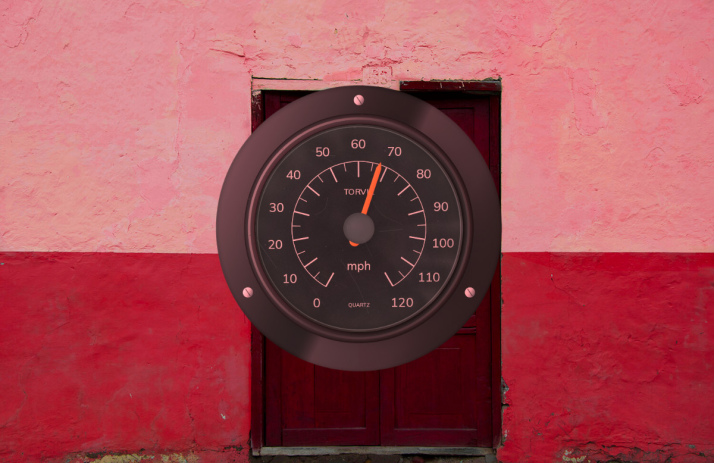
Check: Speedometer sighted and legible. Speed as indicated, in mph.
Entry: 67.5 mph
